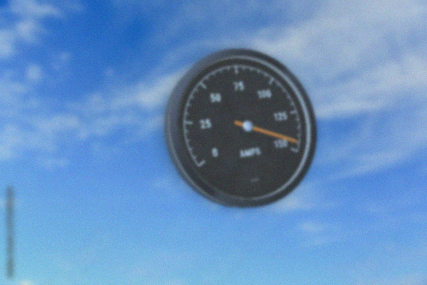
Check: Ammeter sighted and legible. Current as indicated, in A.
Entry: 145 A
